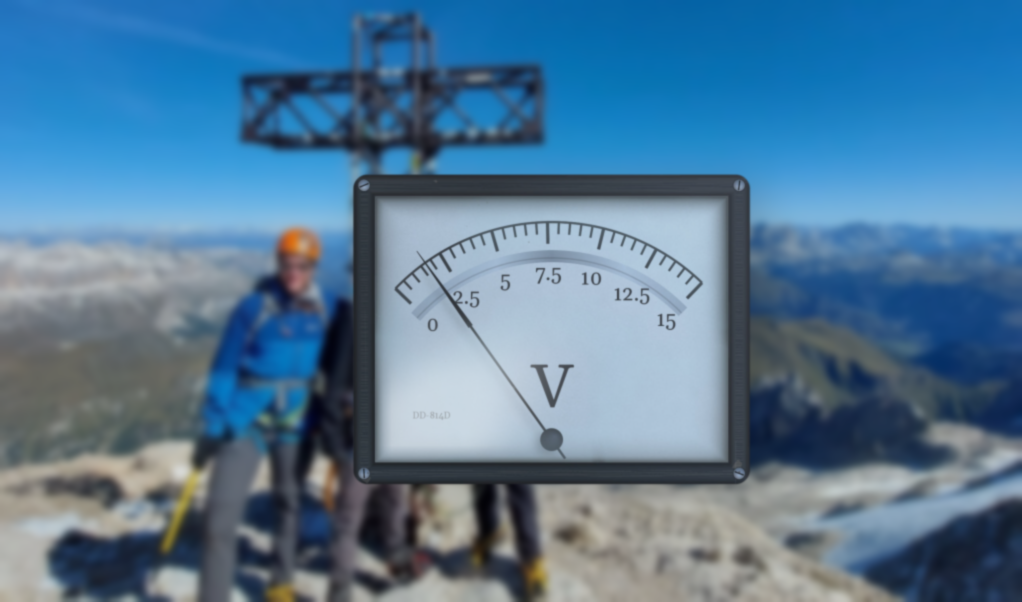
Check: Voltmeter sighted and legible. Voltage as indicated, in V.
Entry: 1.75 V
